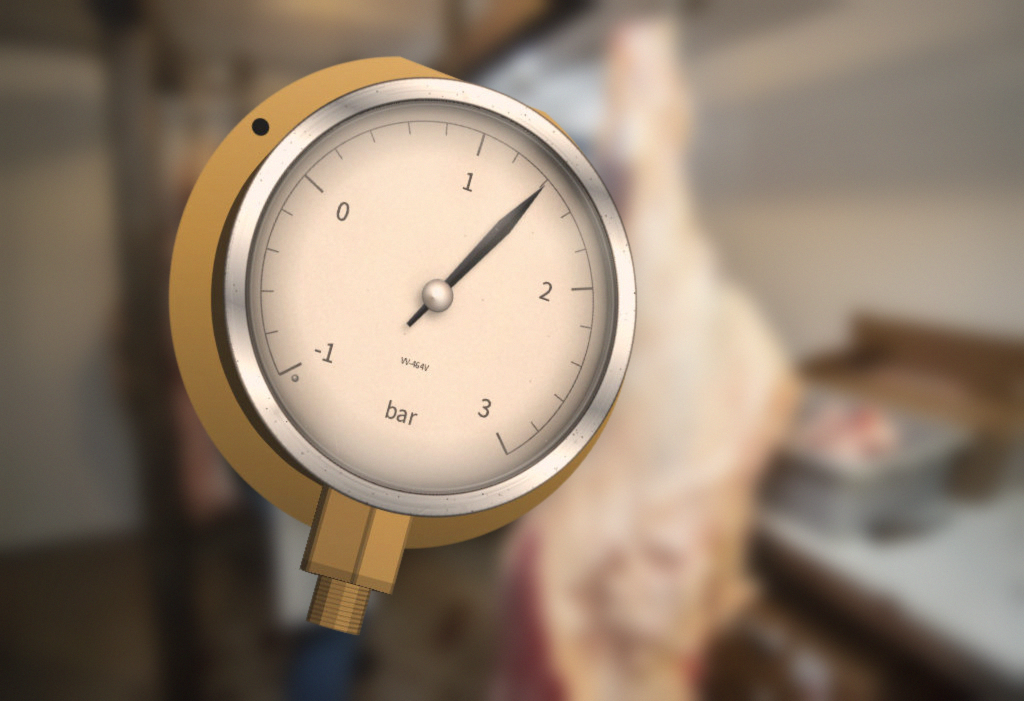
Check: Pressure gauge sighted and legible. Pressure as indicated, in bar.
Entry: 1.4 bar
